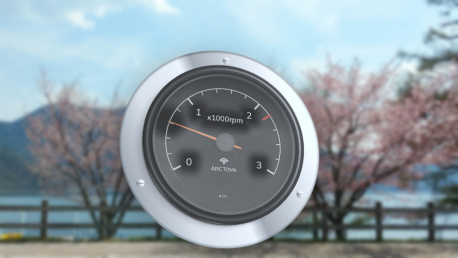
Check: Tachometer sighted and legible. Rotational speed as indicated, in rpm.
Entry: 600 rpm
